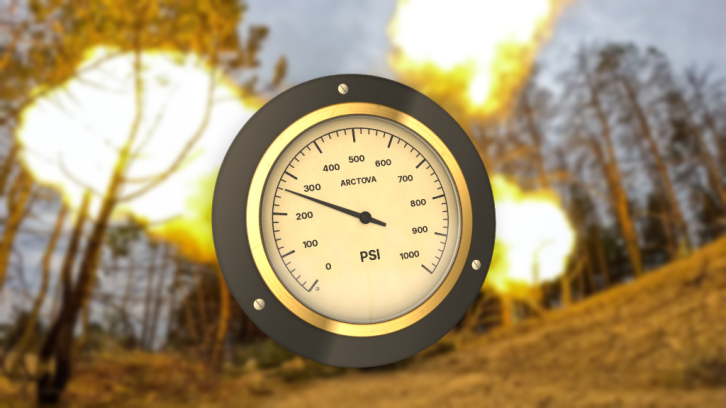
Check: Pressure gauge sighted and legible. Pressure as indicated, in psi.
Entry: 260 psi
